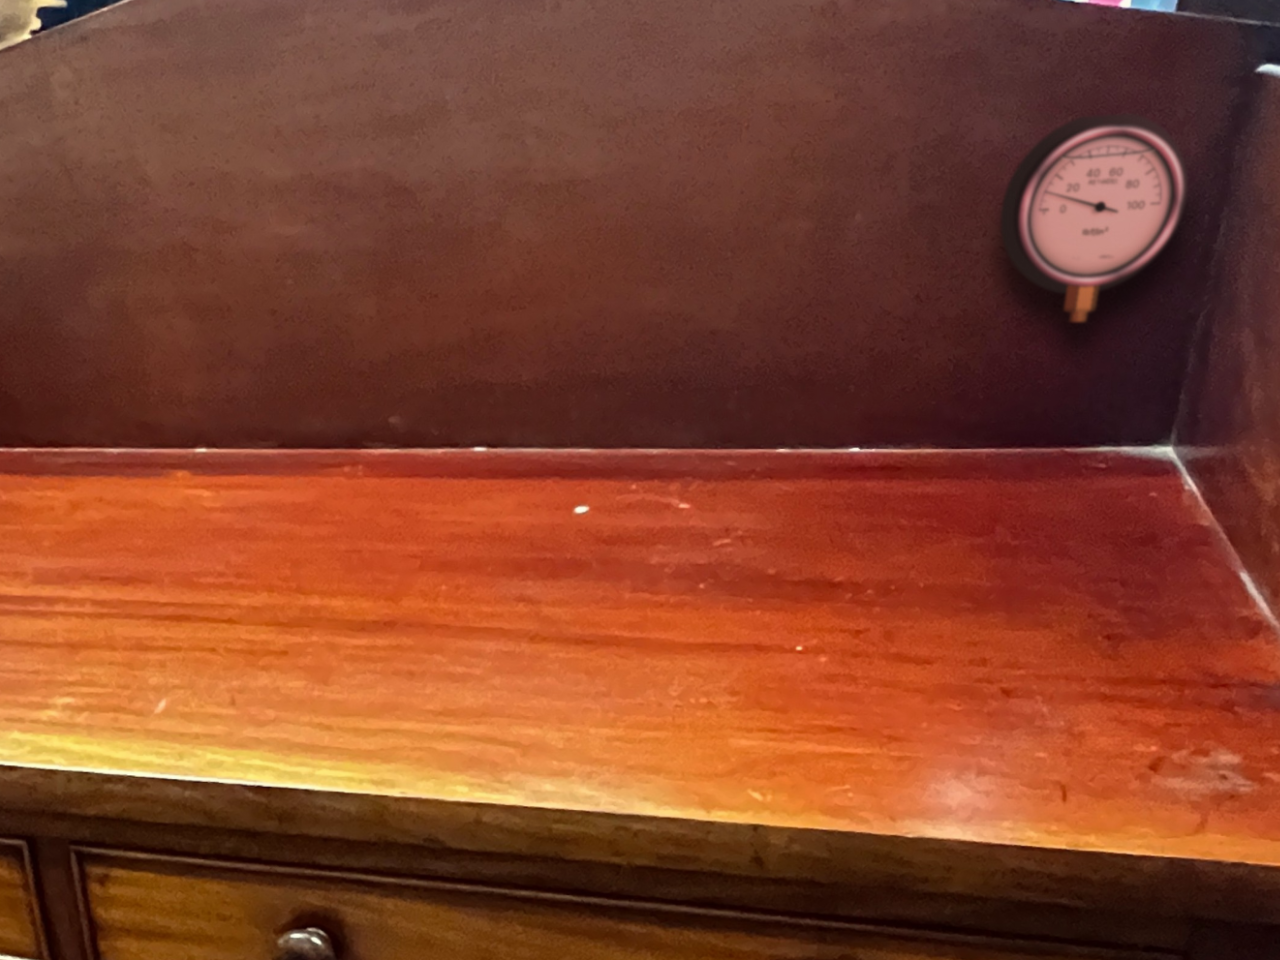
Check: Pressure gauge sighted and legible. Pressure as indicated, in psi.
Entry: 10 psi
